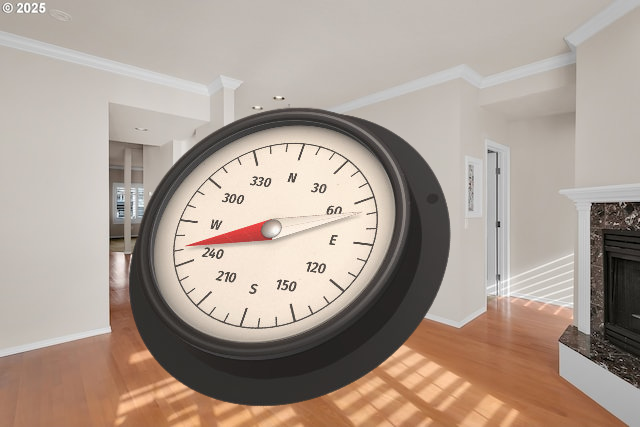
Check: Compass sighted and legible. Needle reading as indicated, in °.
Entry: 250 °
